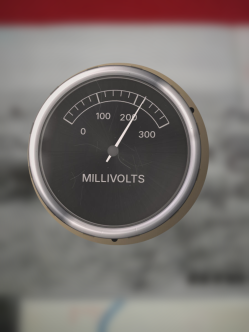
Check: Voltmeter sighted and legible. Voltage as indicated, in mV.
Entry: 220 mV
